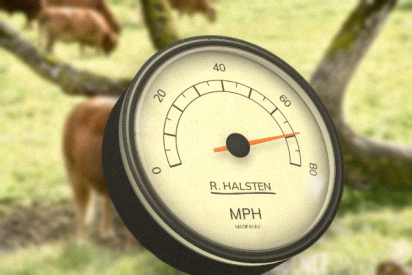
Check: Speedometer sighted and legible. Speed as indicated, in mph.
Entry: 70 mph
